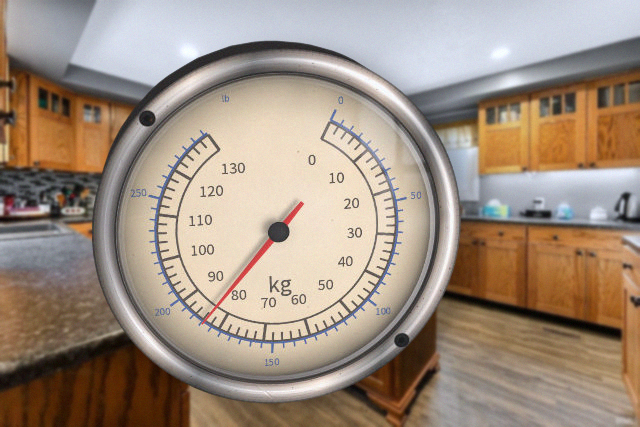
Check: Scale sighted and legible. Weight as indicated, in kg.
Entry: 84 kg
